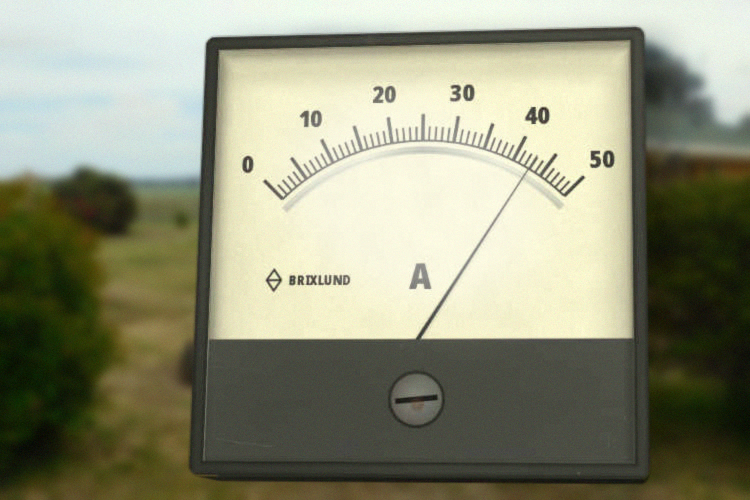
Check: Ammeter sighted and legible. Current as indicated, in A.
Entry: 43 A
